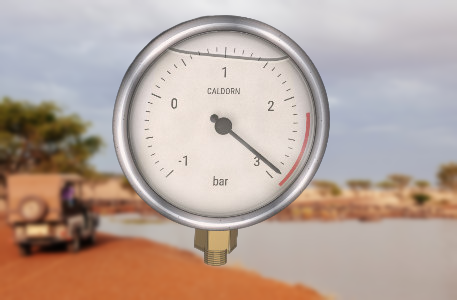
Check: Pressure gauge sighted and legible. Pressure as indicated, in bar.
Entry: 2.9 bar
